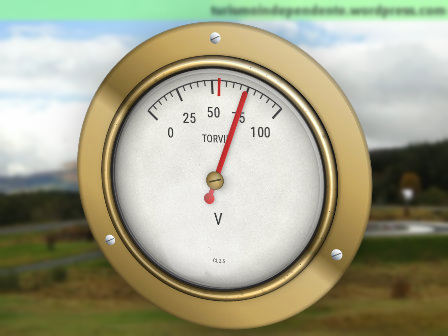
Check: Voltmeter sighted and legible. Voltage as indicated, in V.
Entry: 75 V
